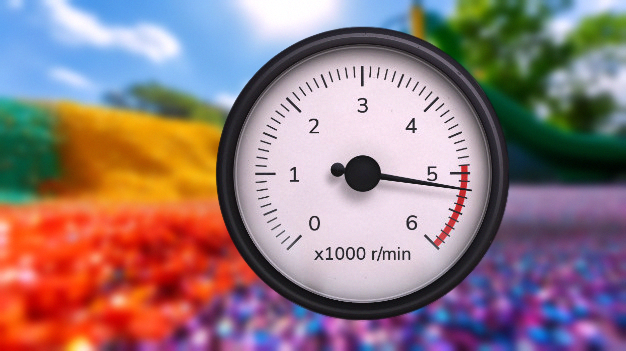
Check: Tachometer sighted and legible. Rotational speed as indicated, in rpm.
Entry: 5200 rpm
